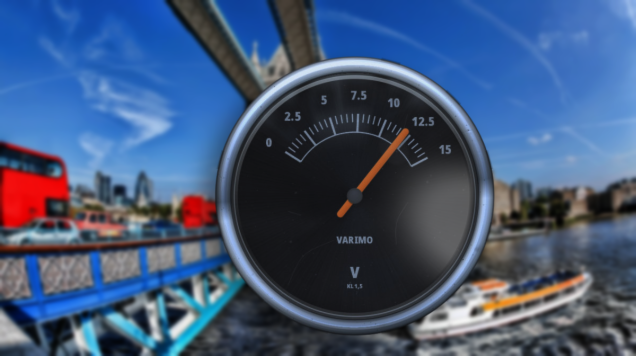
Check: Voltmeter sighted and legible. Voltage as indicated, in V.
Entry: 12 V
